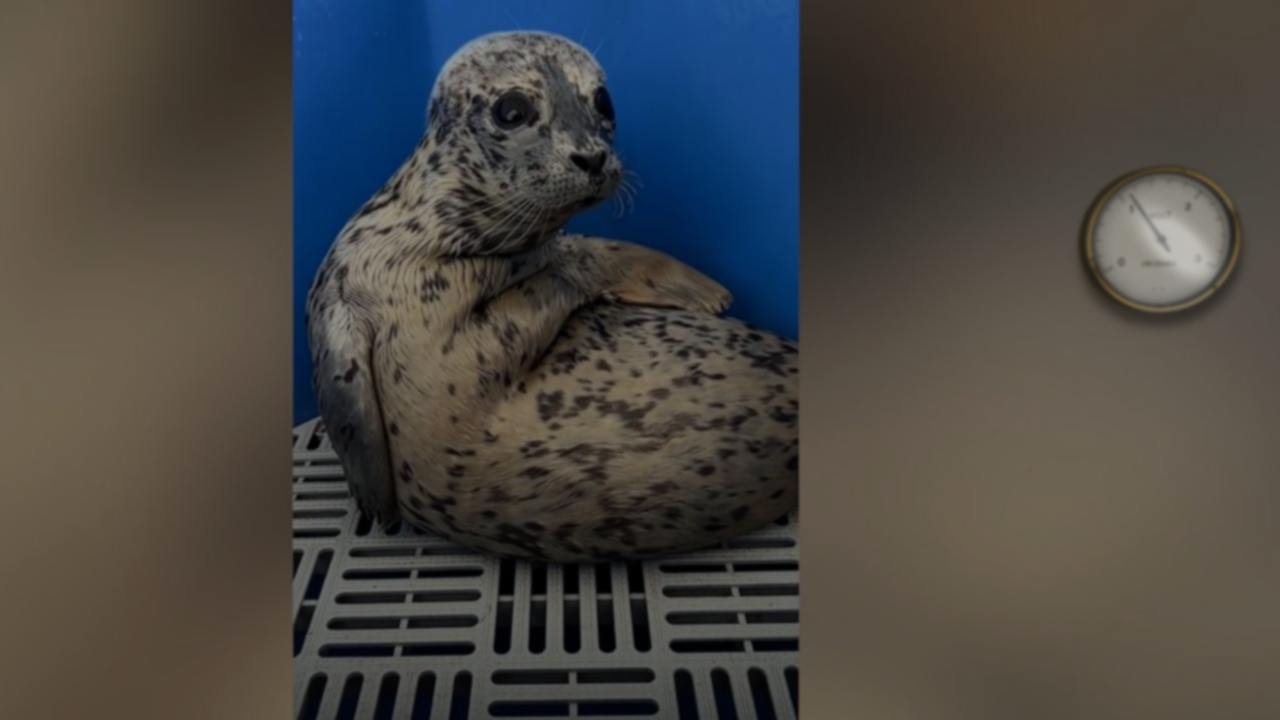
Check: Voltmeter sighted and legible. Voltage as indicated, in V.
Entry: 1.1 V
